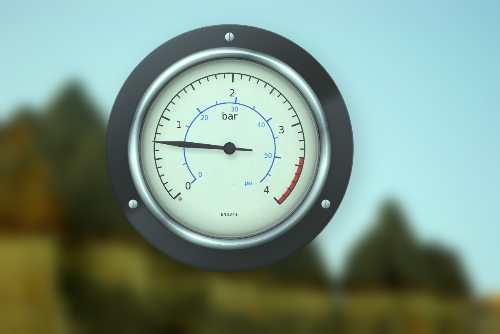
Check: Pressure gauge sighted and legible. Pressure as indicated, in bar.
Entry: 0.7 bar
